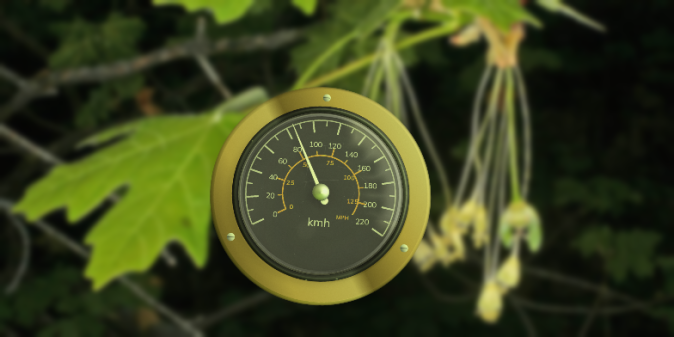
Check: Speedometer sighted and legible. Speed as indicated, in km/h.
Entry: 85 km/h
